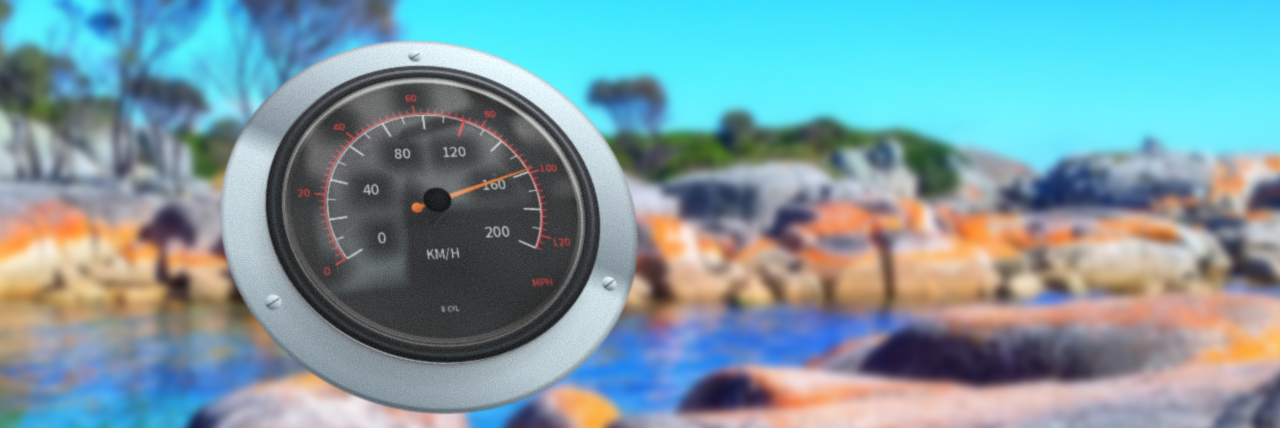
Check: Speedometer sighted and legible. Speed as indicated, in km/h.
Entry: 160 km/h
